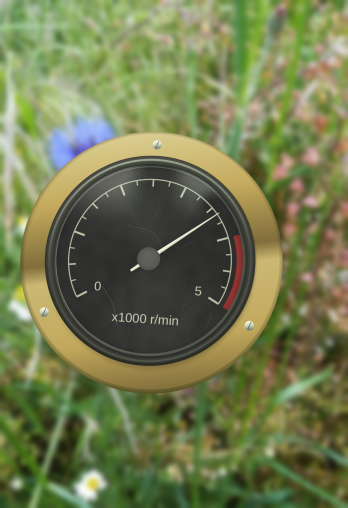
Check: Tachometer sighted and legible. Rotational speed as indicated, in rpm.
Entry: 3625 rpm
